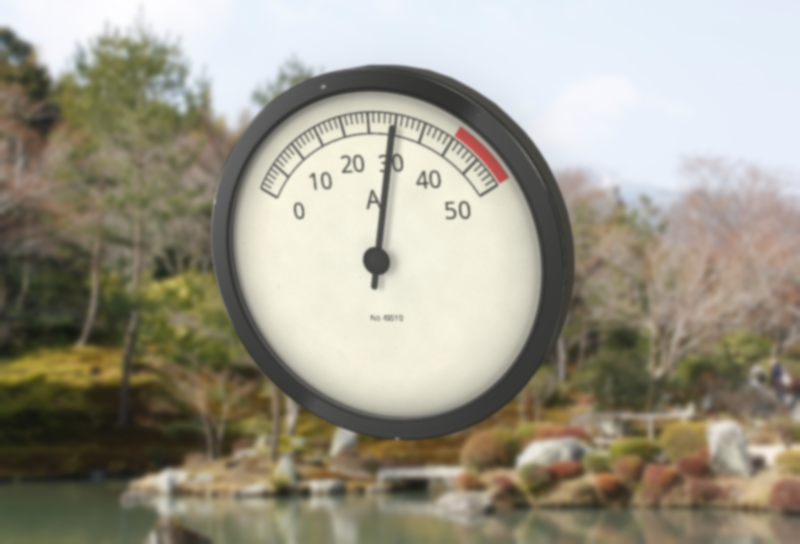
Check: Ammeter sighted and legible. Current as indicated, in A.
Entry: 30 A
